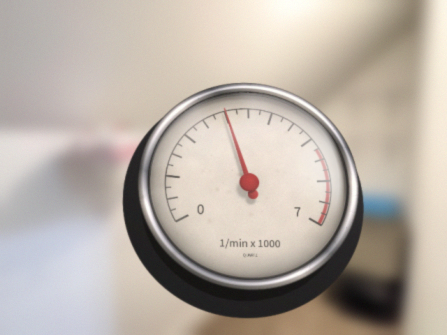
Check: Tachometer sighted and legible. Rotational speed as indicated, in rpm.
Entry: 3000 rpm
